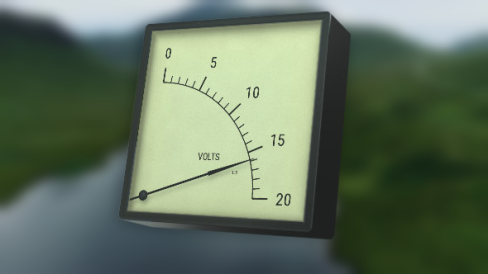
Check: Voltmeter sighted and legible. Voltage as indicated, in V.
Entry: 16 V
